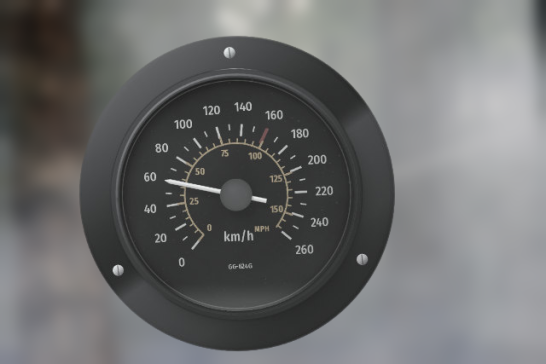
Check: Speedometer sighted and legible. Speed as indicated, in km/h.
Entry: 60 km/h
